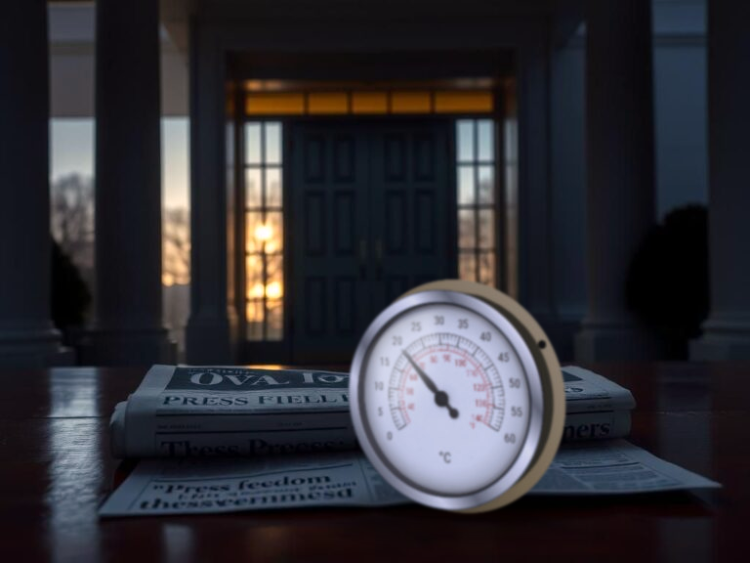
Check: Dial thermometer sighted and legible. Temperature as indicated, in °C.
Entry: 20 °C
